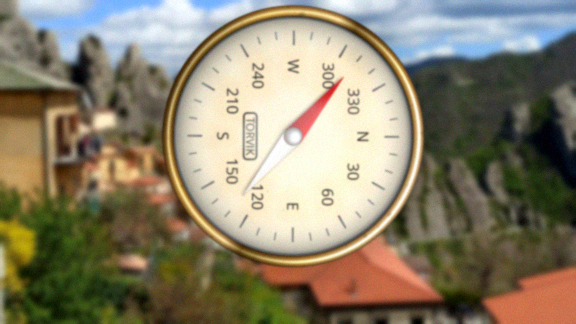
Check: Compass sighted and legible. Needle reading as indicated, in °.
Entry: 310 °
